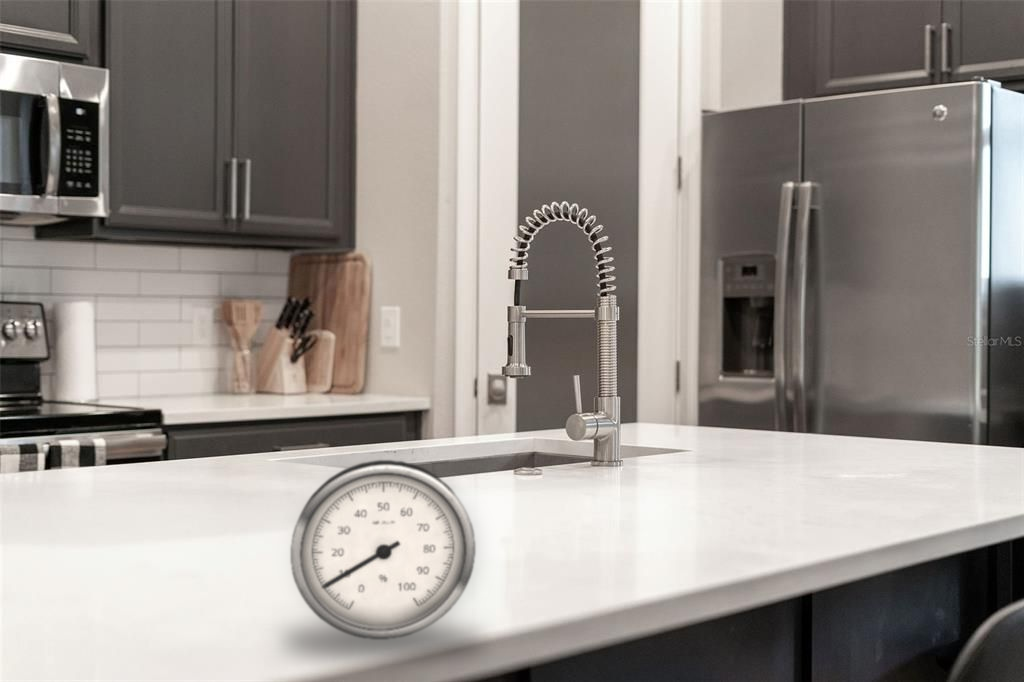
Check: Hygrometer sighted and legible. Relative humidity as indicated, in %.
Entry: 10 %
